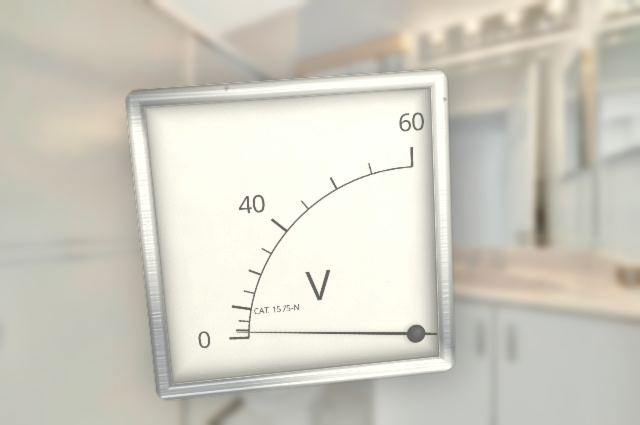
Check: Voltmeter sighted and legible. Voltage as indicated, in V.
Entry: 10 V
